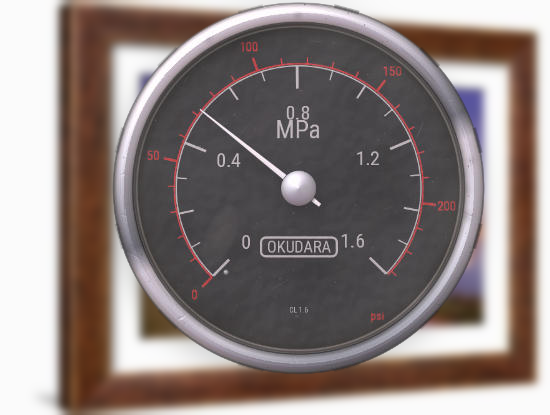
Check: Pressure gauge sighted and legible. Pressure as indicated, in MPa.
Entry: 0.5 MPa
